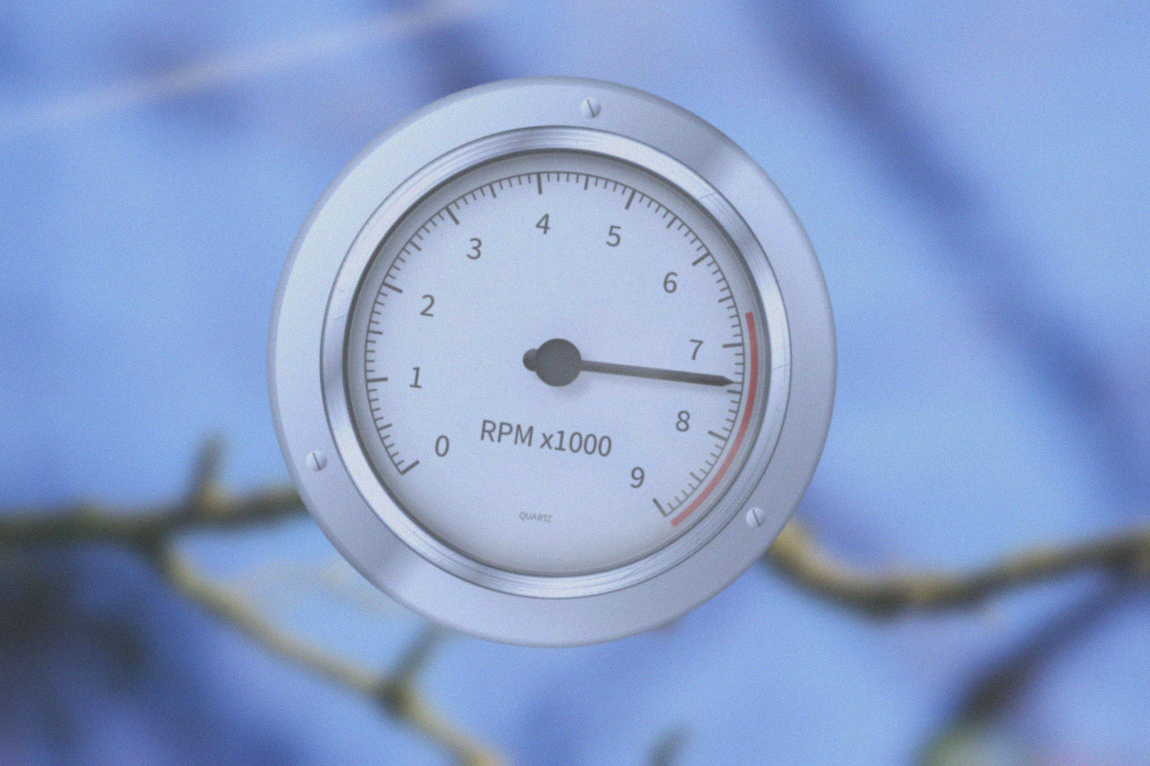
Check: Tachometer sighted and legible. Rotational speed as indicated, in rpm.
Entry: 7400 rpm
